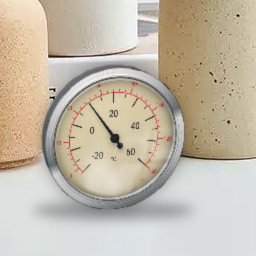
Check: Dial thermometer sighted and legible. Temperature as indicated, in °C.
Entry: 10 °C
